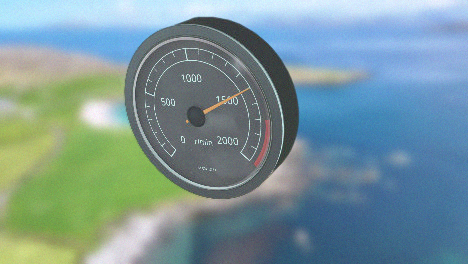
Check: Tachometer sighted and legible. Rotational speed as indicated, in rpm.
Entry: 1500 rpm
